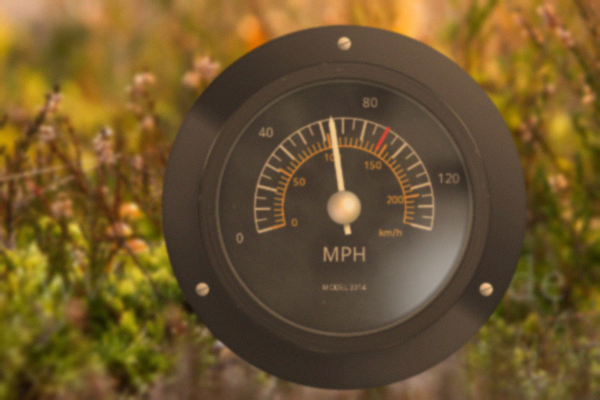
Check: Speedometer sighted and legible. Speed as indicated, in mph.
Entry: 65 mph
